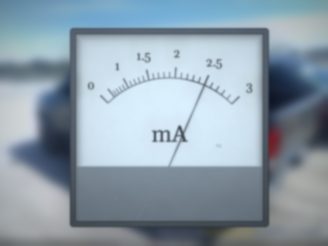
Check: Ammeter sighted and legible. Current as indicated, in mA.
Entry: 2.5 mA
